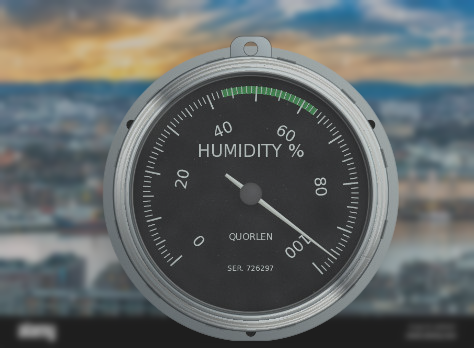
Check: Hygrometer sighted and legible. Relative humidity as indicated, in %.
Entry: 96 %
